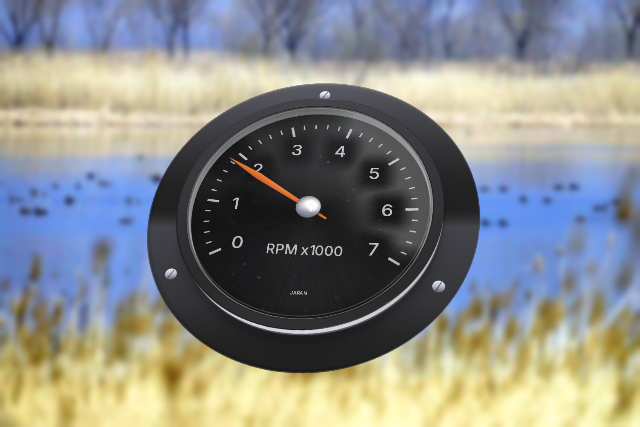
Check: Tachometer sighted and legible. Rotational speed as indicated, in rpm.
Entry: 1800 rpm
